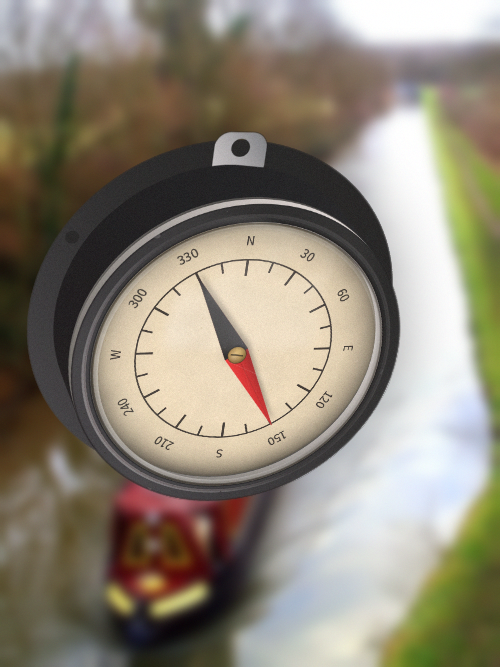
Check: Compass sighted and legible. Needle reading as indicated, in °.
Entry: 150 °
